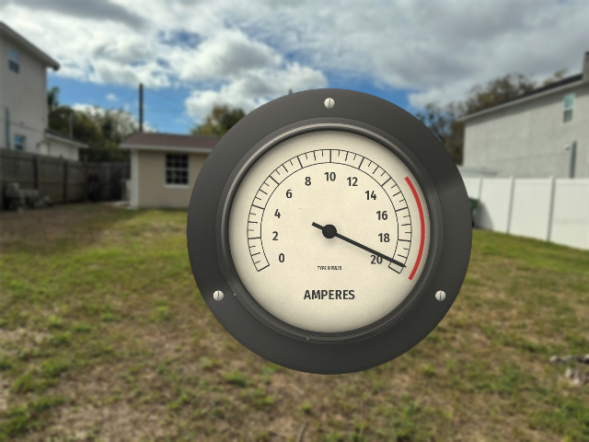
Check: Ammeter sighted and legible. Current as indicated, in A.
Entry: 19.5 A
